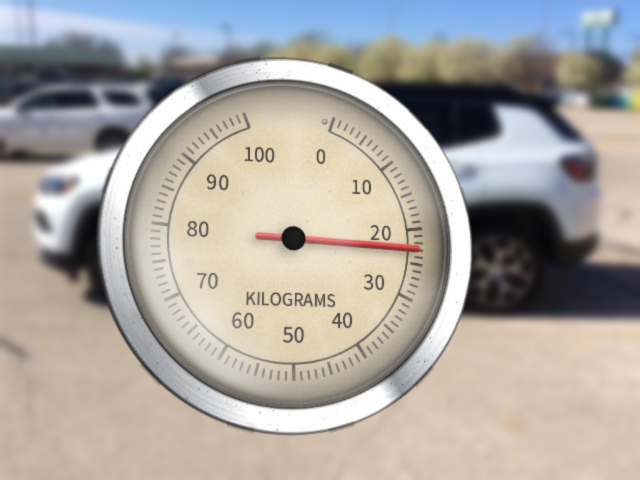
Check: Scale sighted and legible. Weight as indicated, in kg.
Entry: 23 kg
